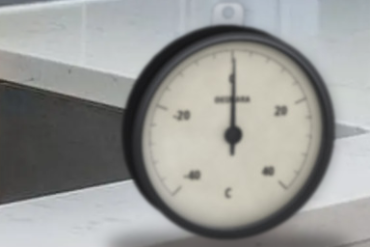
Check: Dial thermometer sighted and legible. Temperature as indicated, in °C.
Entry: 0 °C
